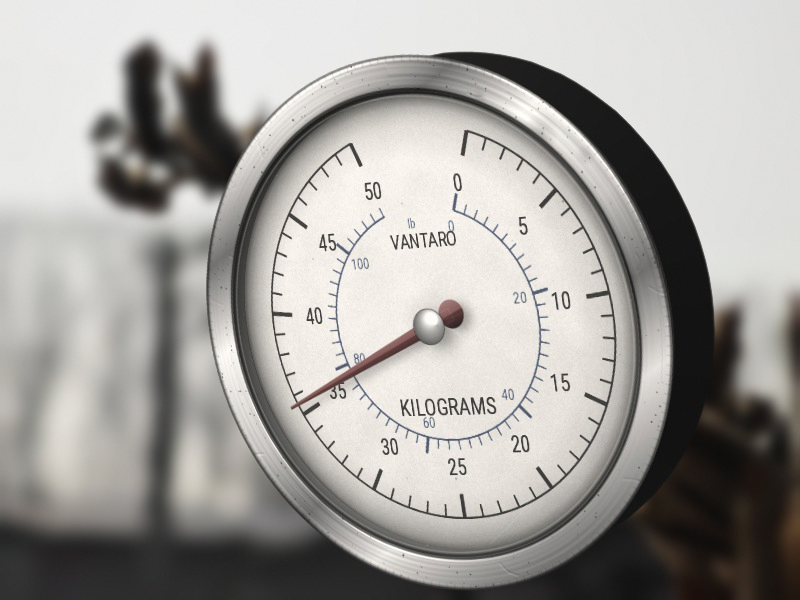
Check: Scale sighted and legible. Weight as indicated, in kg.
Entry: 35.5 kg
